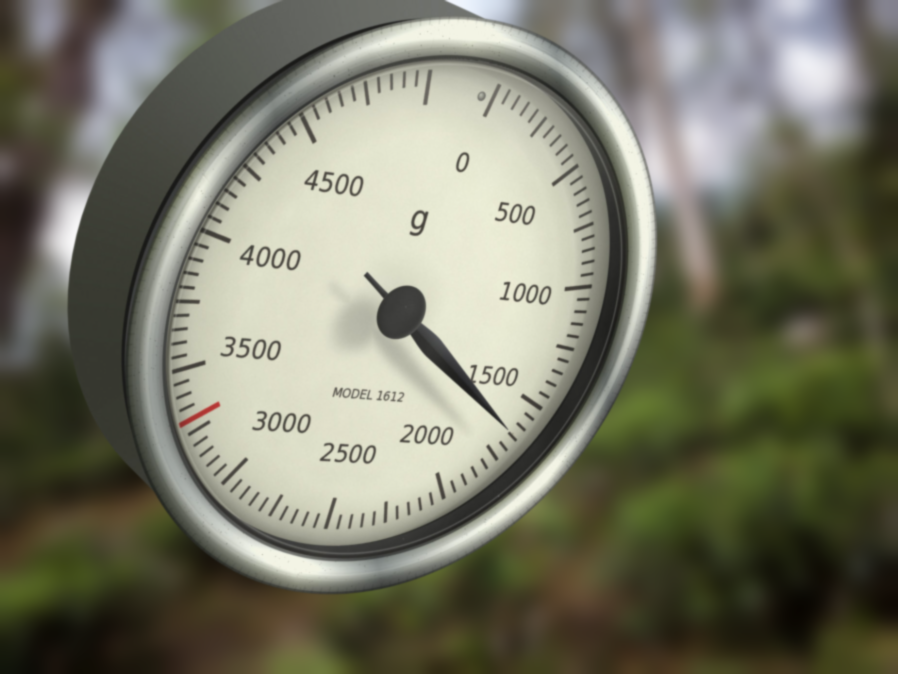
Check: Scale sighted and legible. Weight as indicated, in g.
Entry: 1650 g
